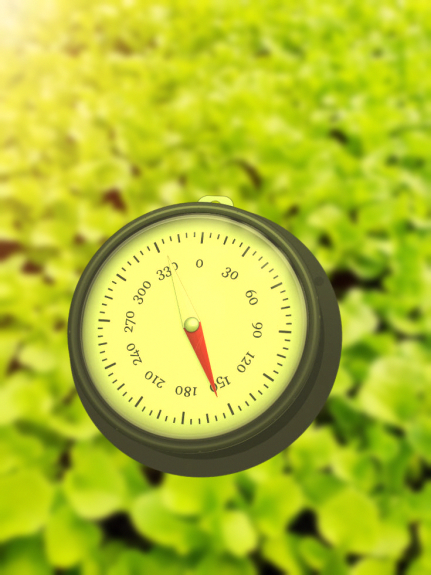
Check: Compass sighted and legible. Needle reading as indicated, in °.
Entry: 155 °
